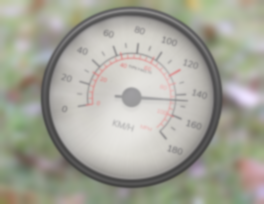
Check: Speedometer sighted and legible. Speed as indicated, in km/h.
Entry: 145 km/h
